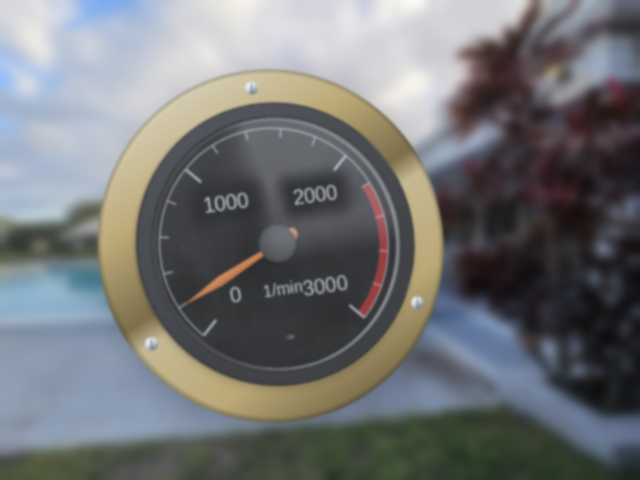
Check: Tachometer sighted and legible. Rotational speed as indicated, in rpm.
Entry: 200 rpm
